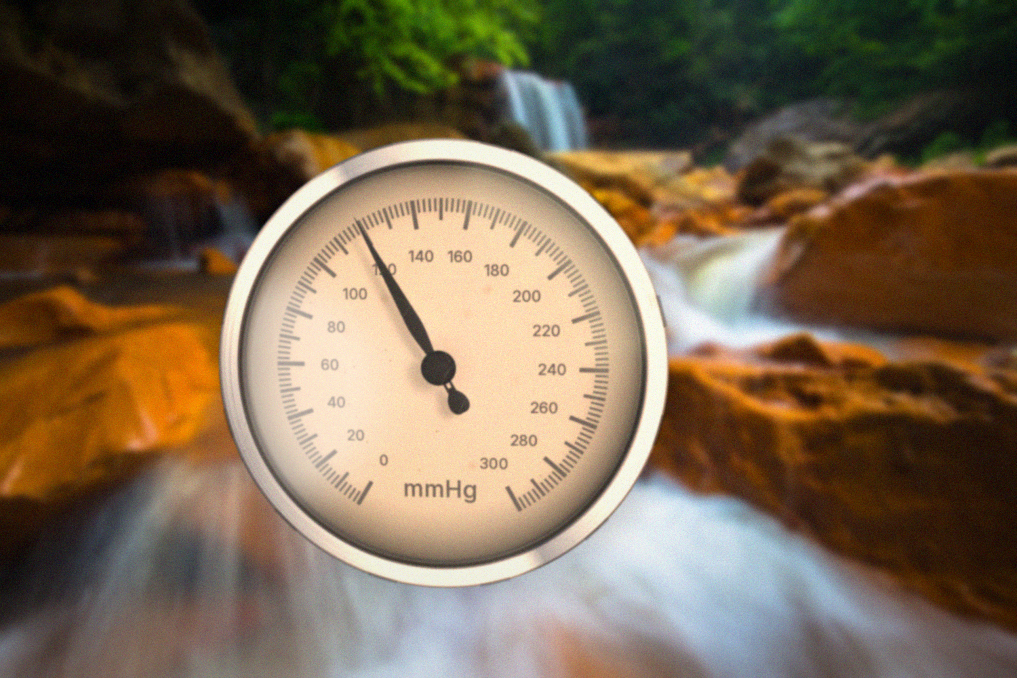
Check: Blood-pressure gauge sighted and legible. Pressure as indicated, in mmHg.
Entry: 120 mmHg
